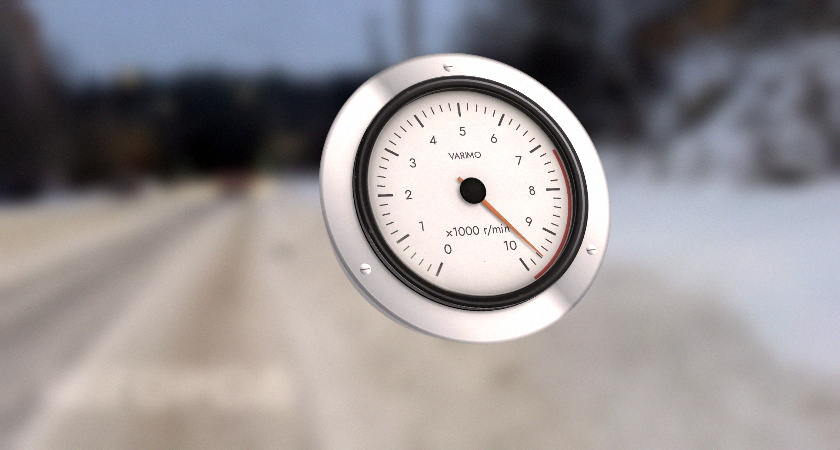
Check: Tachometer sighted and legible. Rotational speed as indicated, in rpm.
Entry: 9600 rpm
